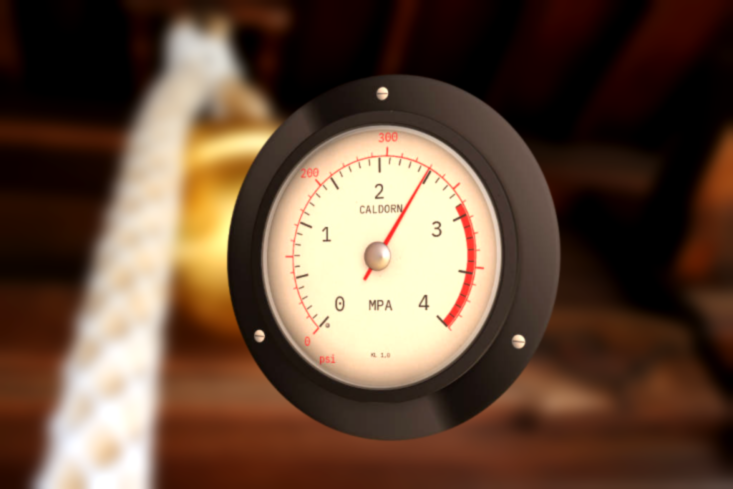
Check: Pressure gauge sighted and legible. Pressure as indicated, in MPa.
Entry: 2.5 MPa
